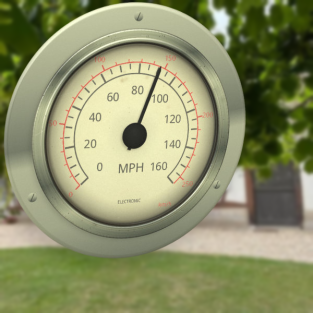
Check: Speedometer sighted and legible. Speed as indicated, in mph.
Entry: 90 mph
